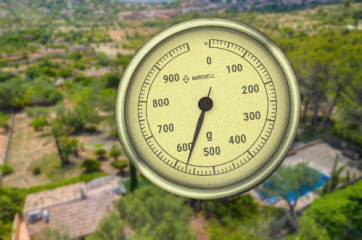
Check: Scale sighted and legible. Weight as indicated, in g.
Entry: 570 g
